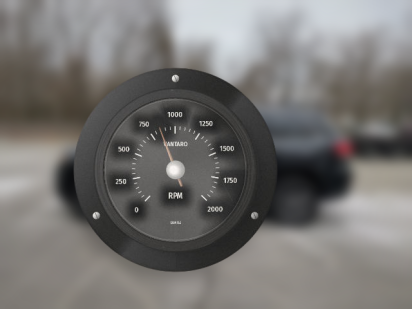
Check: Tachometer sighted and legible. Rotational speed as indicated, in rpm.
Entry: 850 rpm
